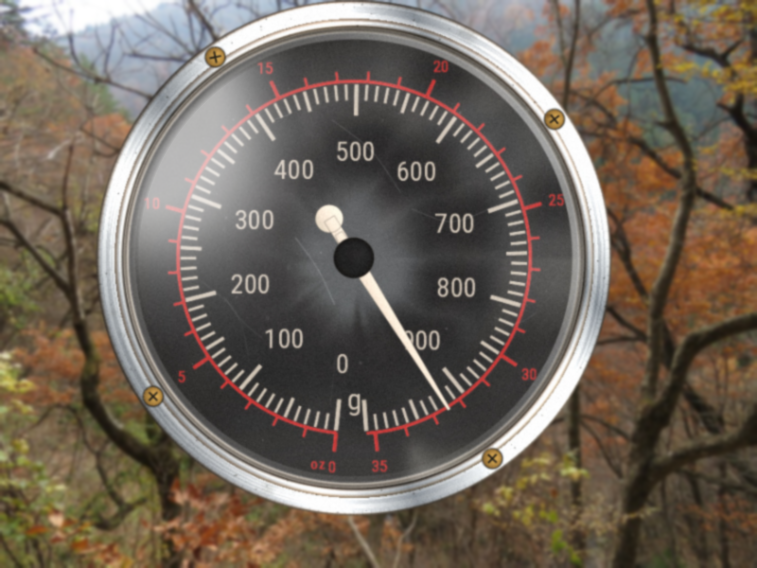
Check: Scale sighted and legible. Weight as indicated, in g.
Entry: 920 g
